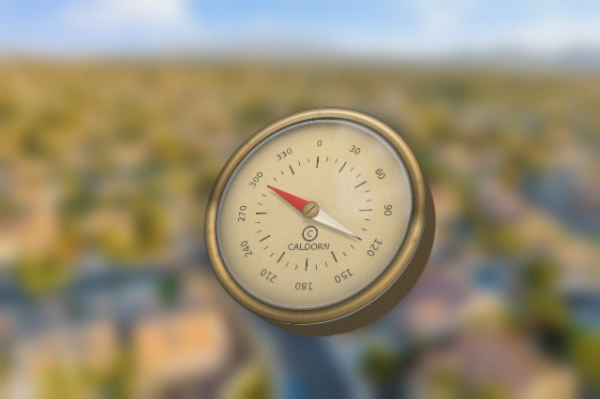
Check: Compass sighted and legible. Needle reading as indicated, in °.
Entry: 300 °
